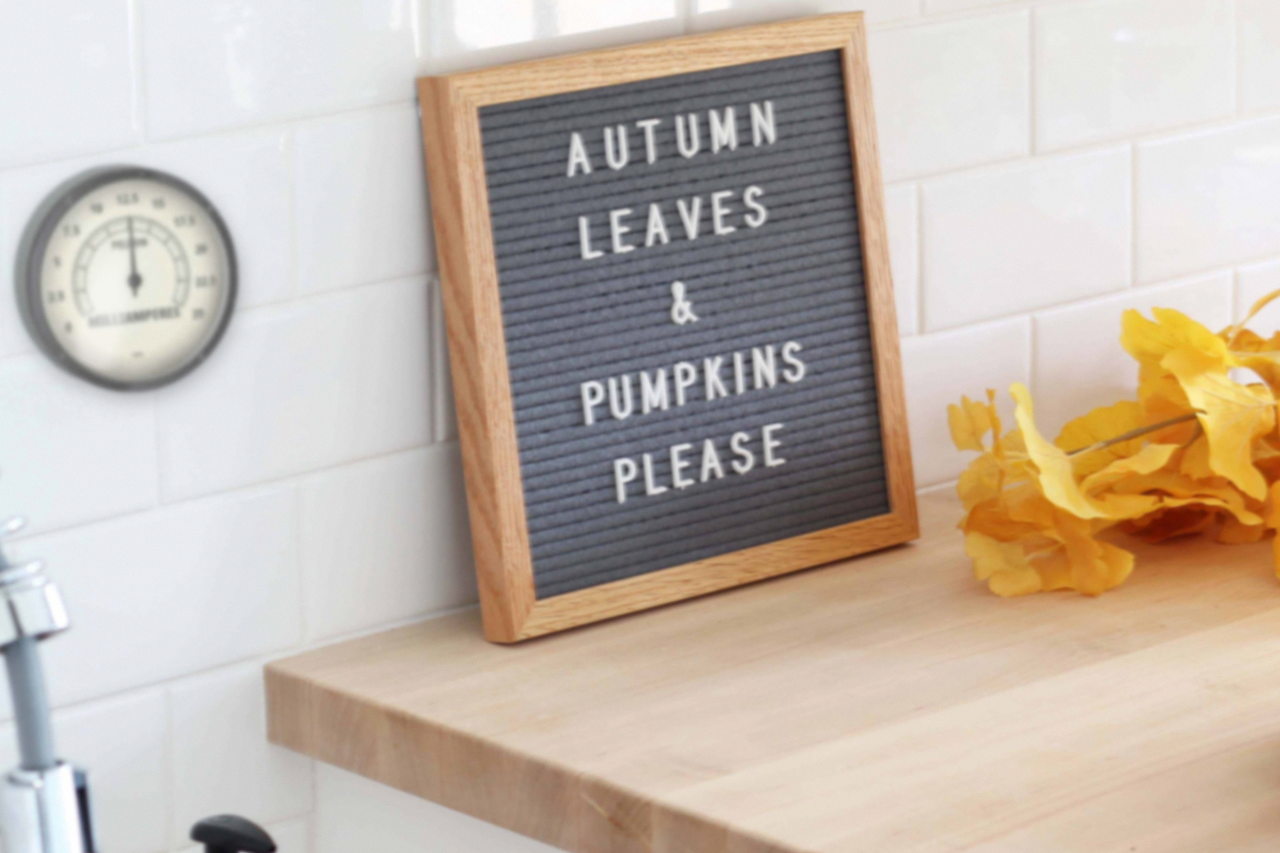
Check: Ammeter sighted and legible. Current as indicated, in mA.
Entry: 12.5 mA
